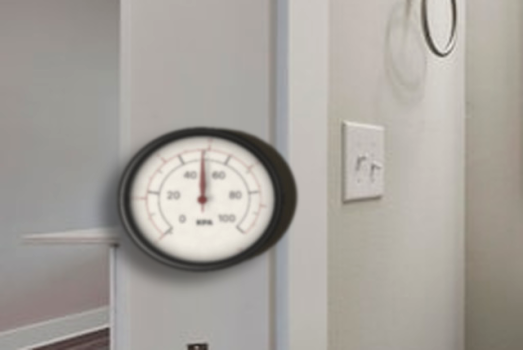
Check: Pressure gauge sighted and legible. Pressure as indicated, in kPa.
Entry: 50 kPa
